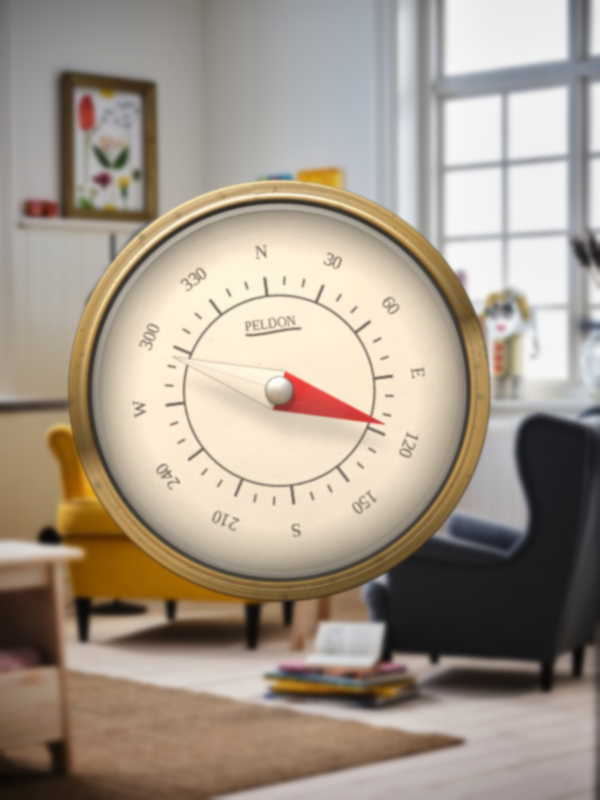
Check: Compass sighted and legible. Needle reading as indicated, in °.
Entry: 115 °
